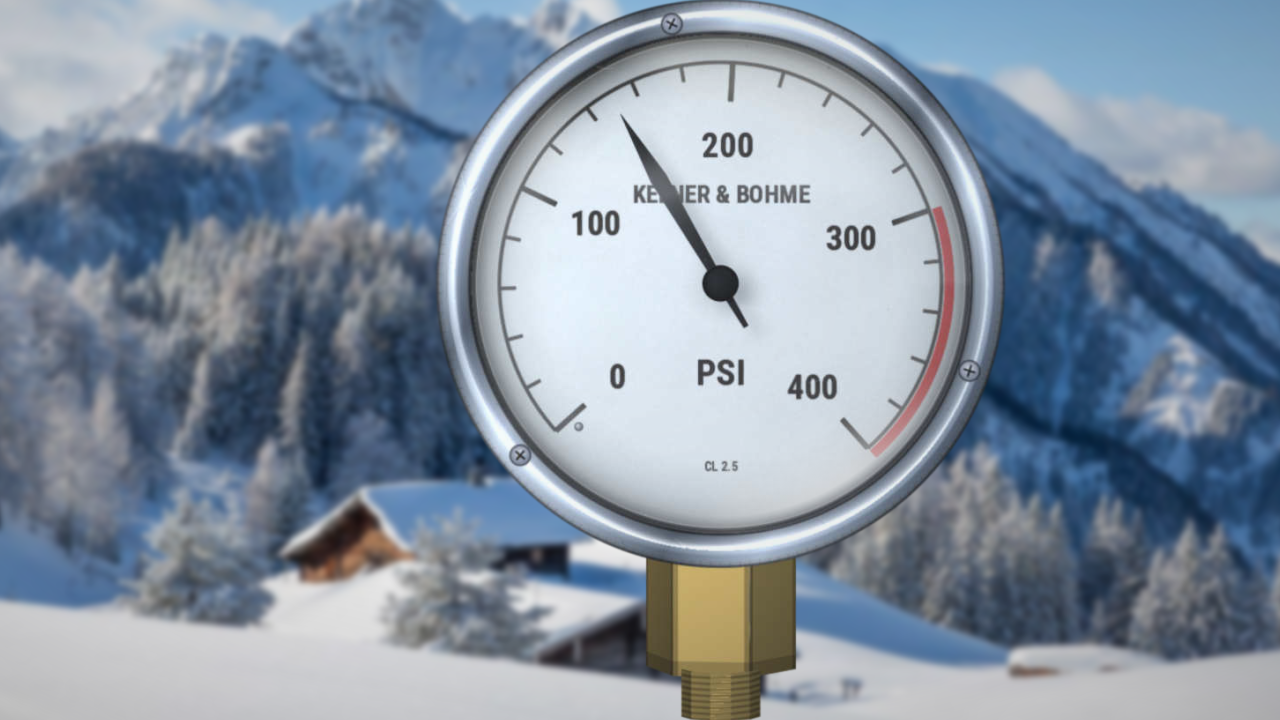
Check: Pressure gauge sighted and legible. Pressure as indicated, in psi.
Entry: 150 psi
